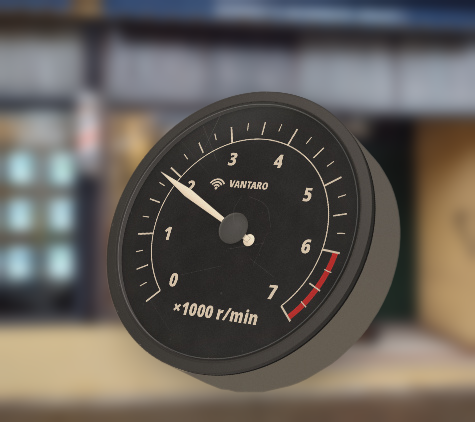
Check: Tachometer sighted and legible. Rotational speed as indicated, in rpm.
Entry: 1875 rpm
